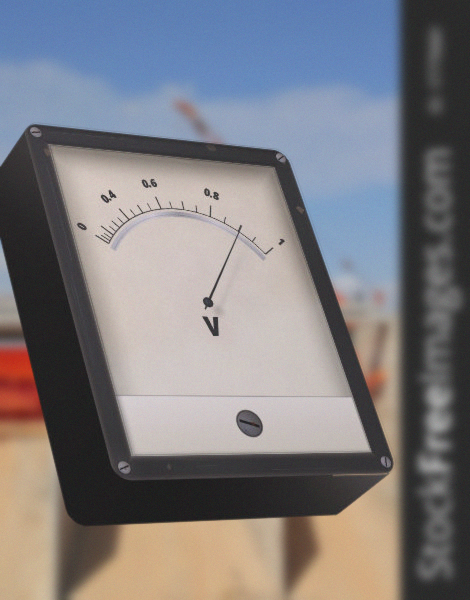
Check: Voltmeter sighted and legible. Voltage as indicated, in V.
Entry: 0.9 V
